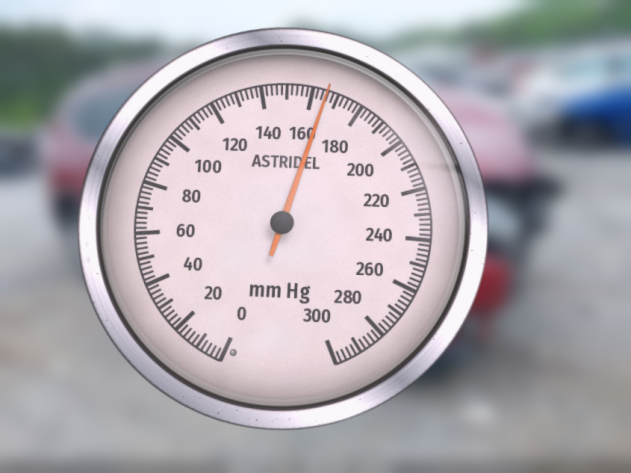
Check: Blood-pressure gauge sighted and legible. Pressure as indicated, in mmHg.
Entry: 166 mmHg
